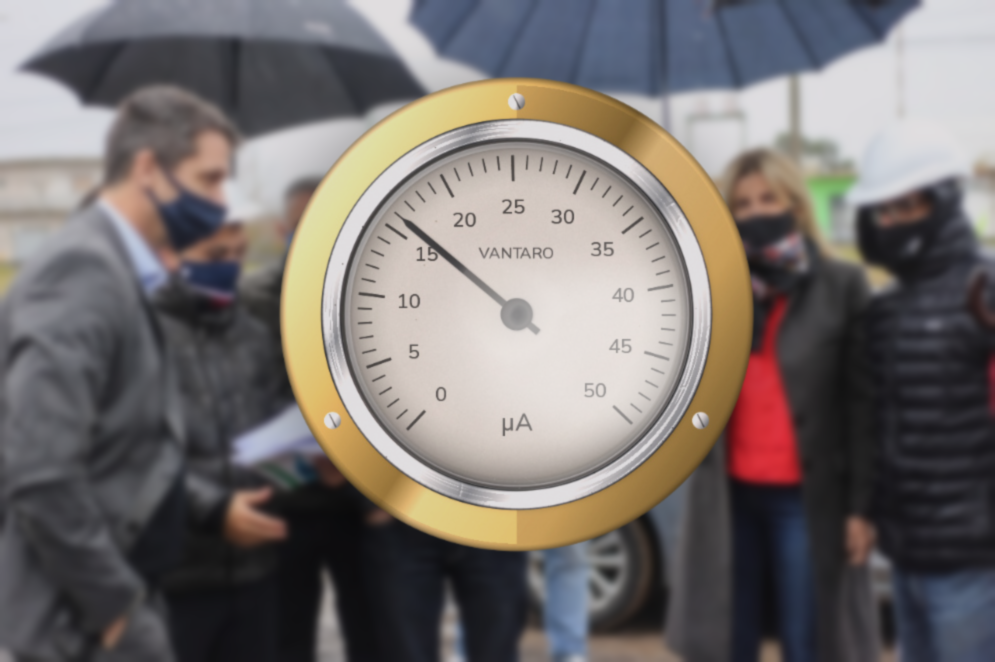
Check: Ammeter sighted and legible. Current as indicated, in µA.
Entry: 16 µA
